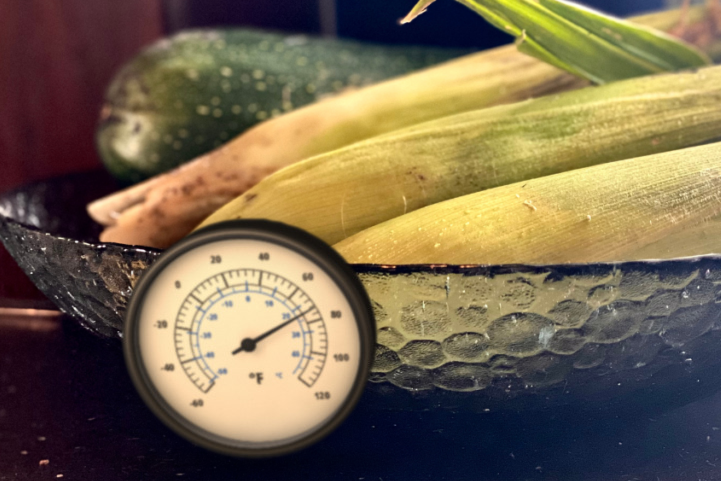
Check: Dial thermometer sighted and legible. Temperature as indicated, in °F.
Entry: 72 °F
